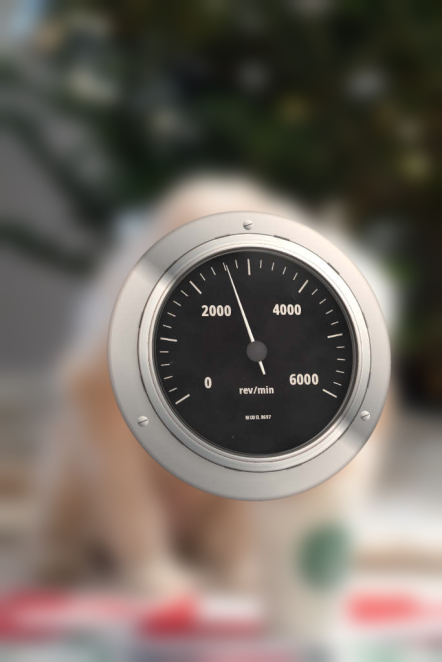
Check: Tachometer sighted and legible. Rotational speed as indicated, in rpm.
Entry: 2600 rpm
